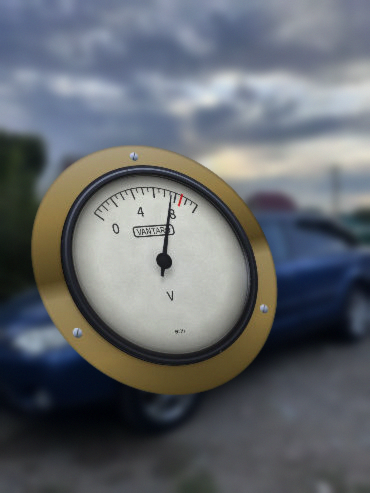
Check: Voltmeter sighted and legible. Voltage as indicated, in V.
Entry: 7.5 V
